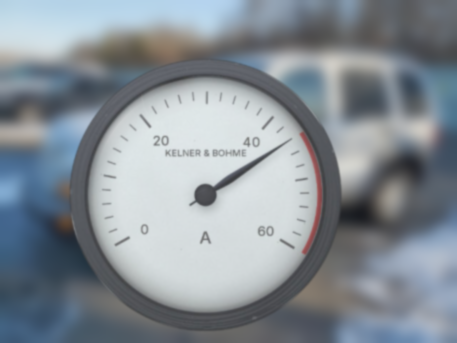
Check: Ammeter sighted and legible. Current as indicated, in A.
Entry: 44 A
